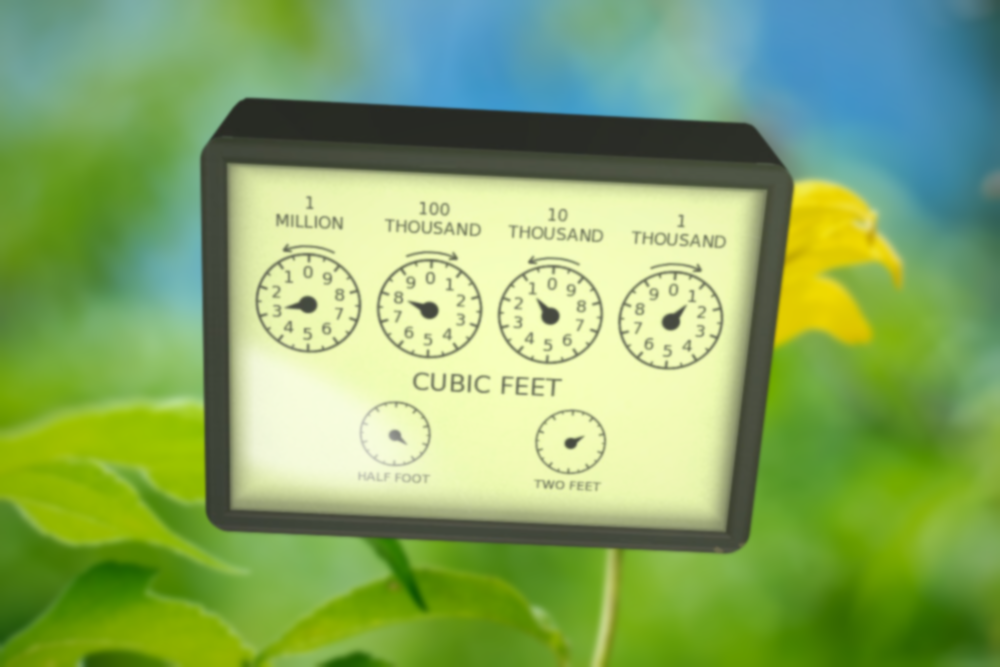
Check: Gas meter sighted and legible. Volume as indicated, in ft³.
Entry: 281100 ft³
